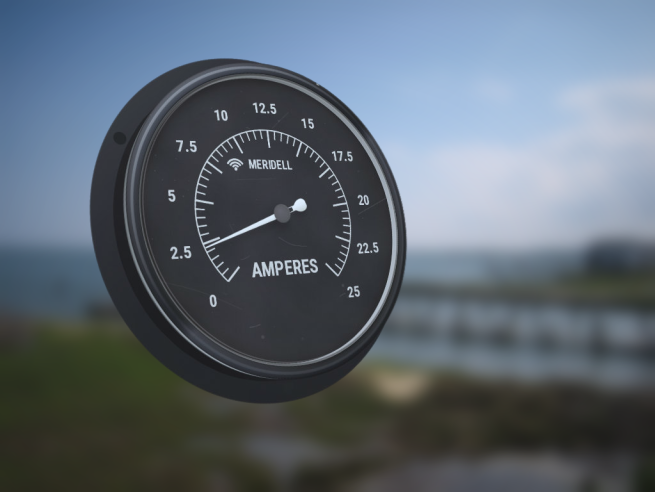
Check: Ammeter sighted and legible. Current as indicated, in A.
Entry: 2.25 A
